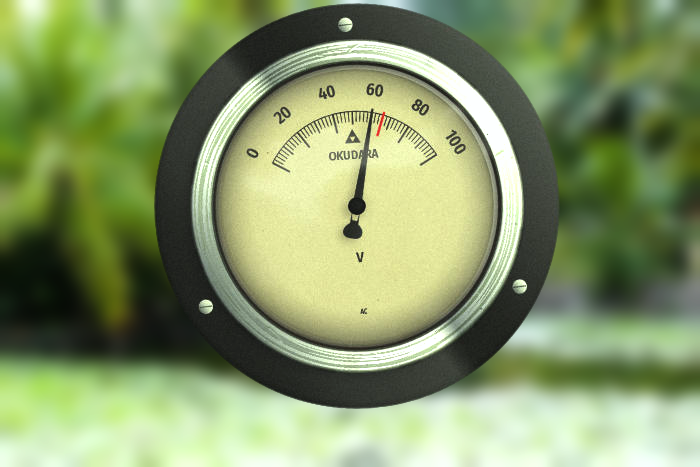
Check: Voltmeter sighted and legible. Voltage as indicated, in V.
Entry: 60 V
